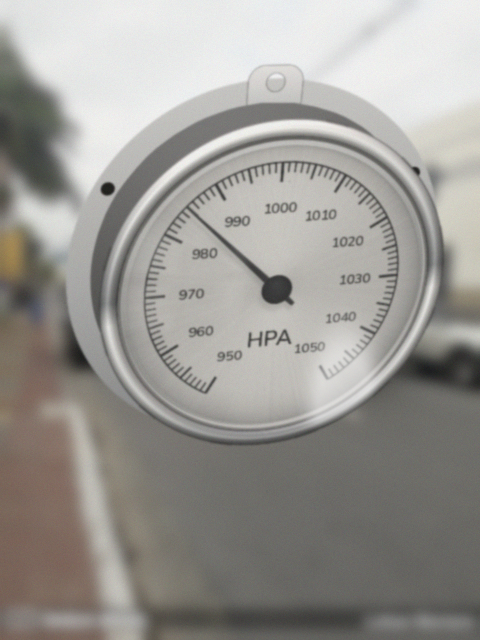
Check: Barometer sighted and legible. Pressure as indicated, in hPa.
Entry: 985 hPa
